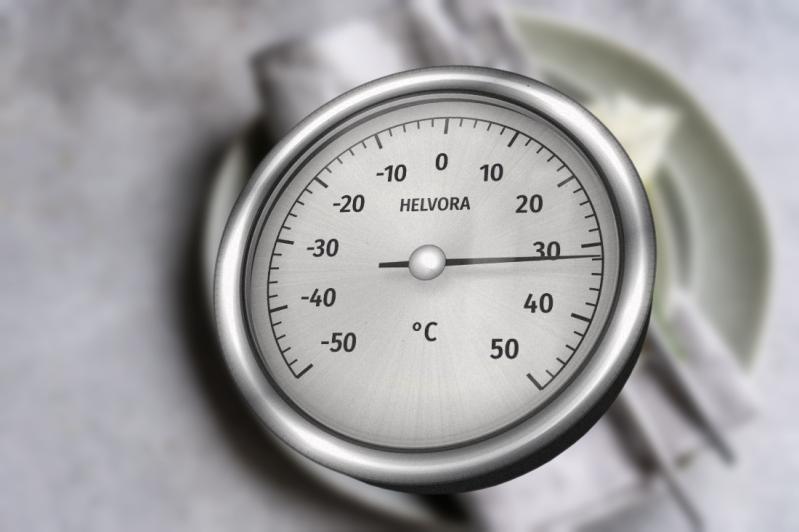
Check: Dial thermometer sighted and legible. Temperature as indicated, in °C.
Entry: 32 °C
